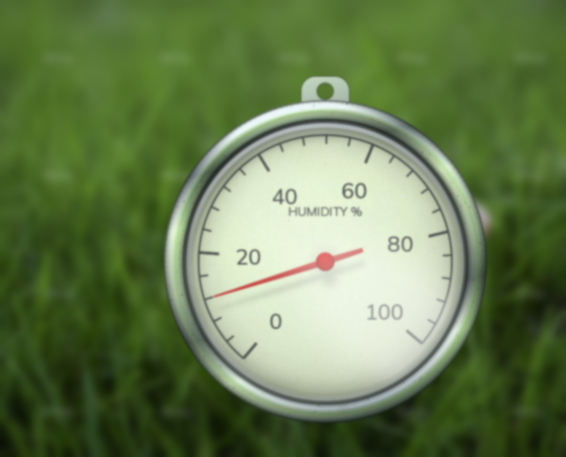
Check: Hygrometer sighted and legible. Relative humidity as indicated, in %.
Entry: 12 %
